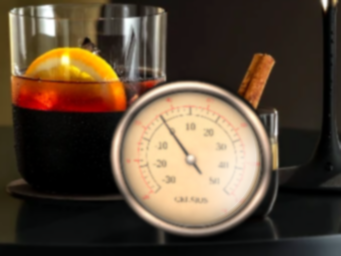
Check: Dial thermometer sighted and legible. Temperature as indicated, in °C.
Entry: 0 °C
